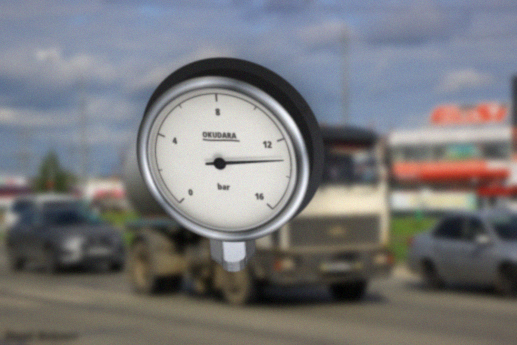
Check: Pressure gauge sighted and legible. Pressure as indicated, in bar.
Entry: 13 bar
